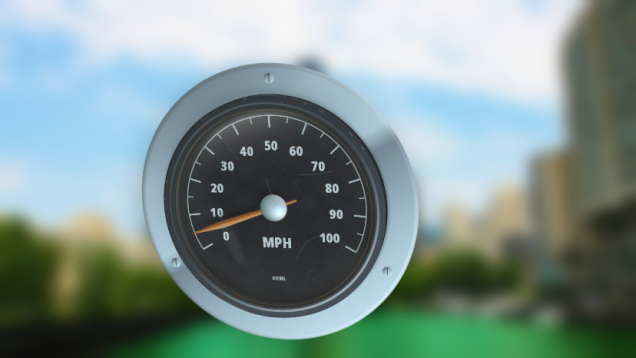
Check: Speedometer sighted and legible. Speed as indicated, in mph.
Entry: 5 mph
